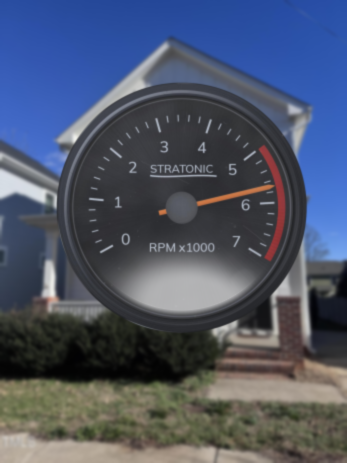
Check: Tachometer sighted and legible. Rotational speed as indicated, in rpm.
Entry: 5700 rpm
